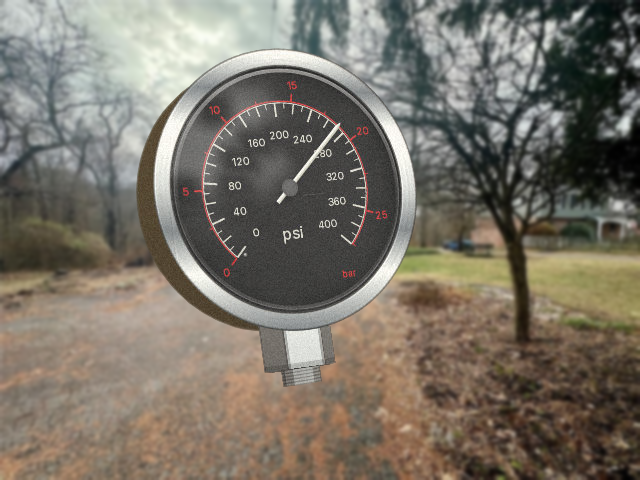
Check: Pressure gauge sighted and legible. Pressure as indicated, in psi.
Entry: 270 psi
